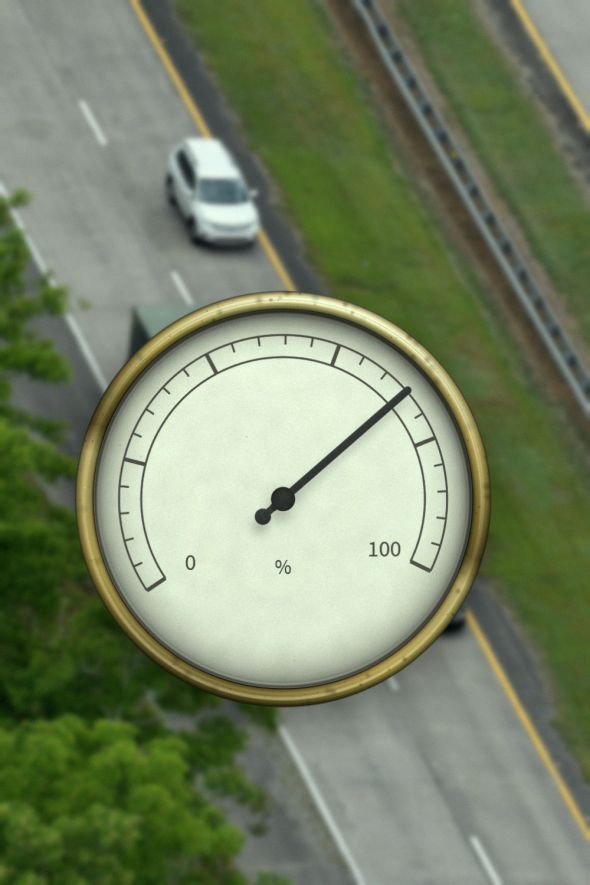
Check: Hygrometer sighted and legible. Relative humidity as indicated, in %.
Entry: 72 %
